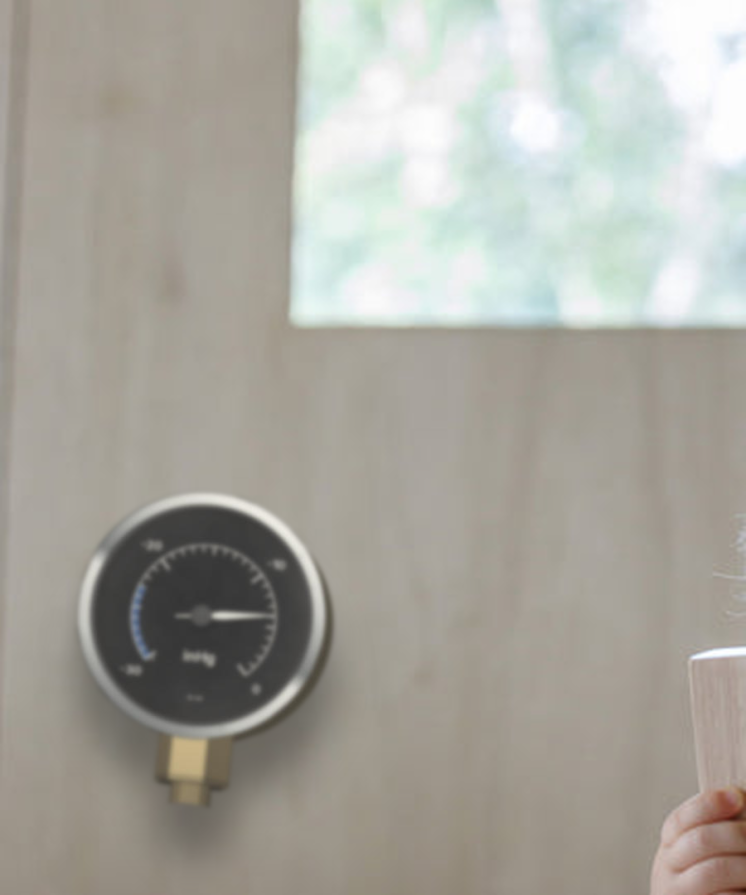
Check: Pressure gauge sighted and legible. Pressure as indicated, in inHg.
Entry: -6 inHg
